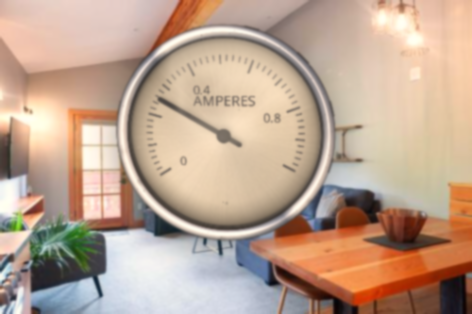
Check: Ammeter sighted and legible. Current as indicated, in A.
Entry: 0.26 A
